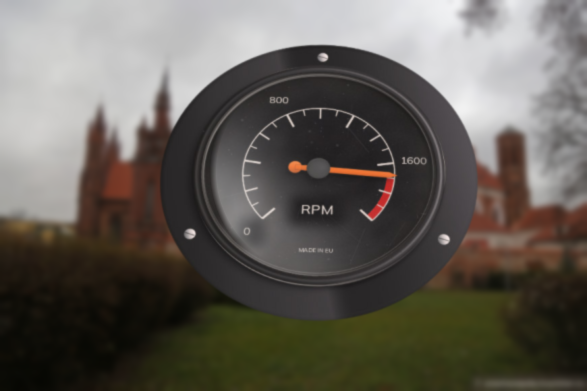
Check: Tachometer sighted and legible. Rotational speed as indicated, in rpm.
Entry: 1700 rpm
